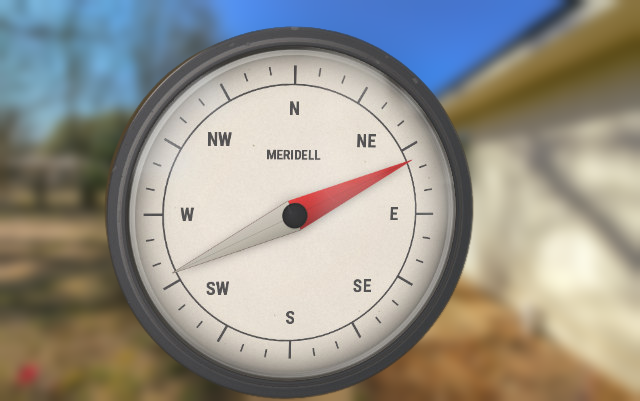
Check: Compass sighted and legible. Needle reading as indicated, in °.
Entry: 65 °
